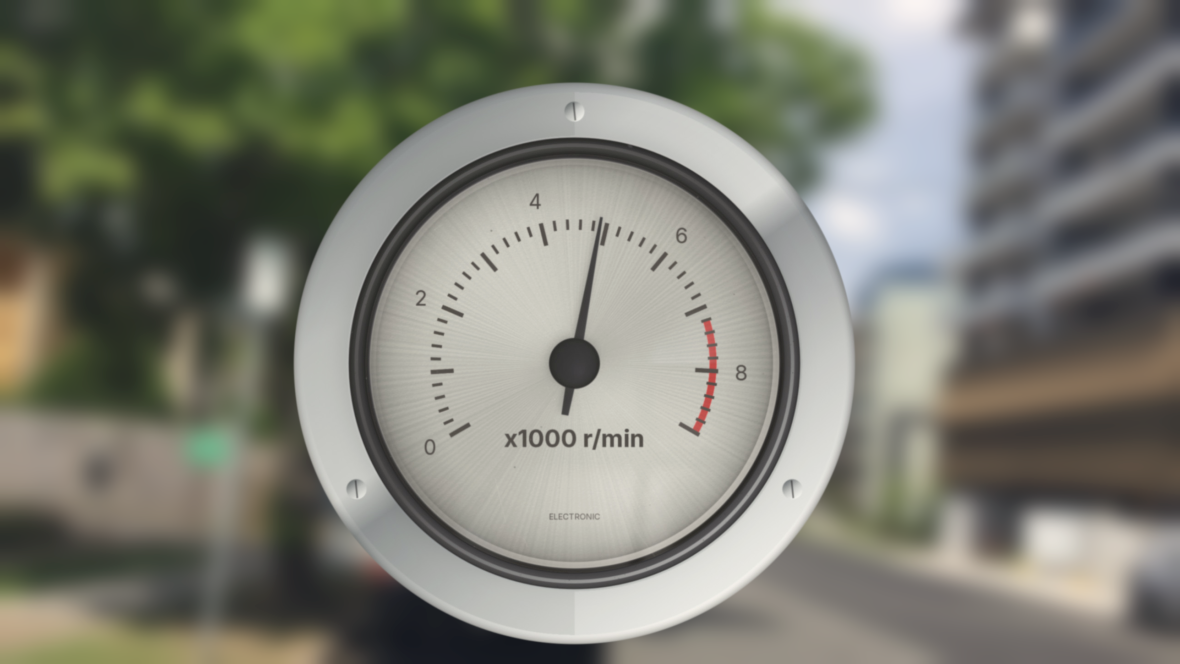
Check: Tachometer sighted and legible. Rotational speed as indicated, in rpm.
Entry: 4900 rpm
